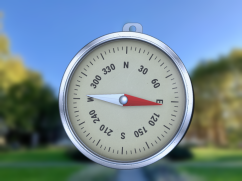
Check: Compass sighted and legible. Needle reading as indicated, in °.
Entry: 95 °
